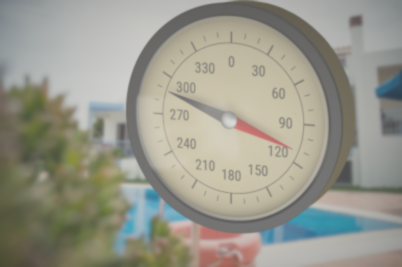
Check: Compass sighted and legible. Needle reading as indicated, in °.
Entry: 110 °
